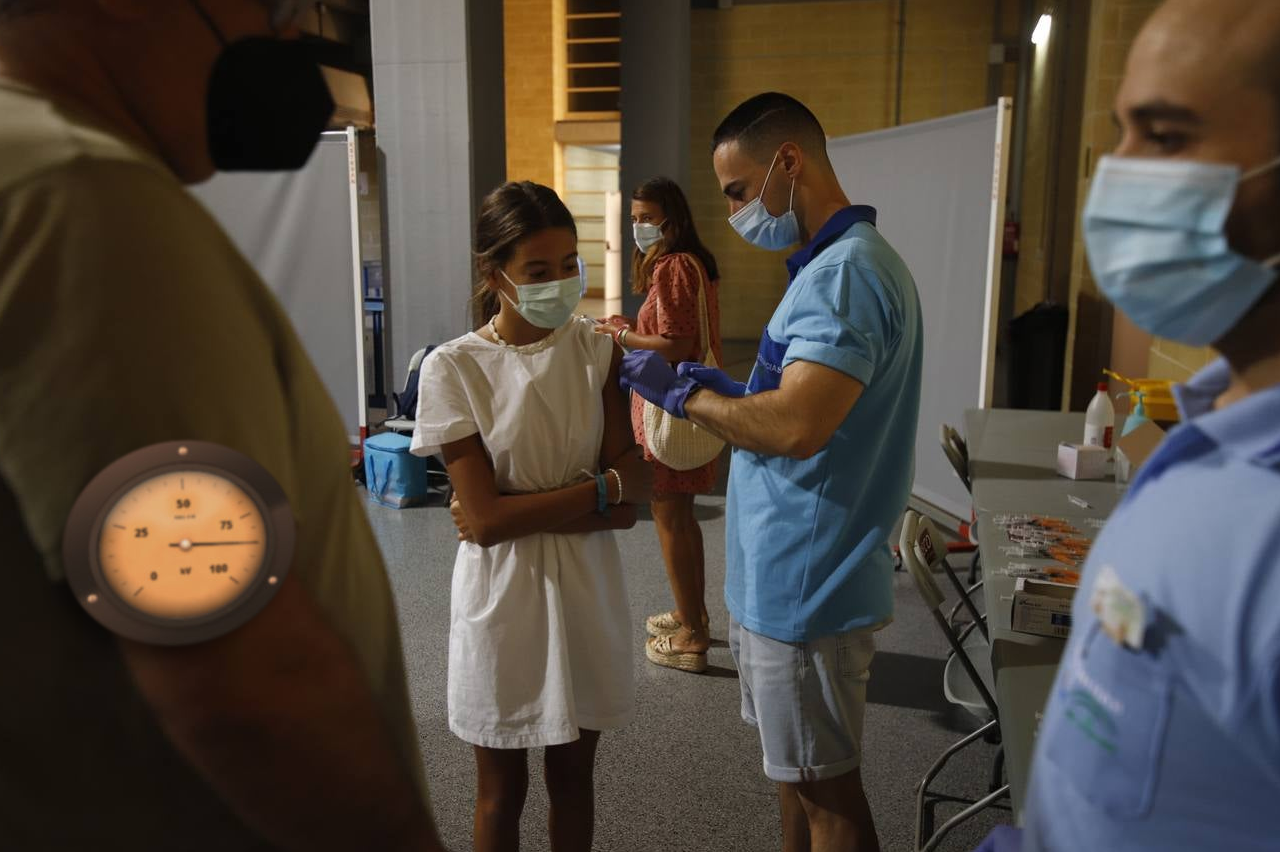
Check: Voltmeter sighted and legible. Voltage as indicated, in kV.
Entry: 85 kV
